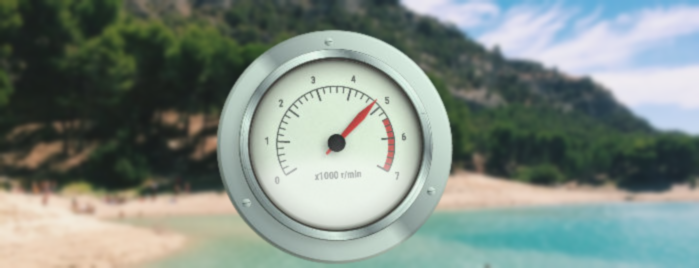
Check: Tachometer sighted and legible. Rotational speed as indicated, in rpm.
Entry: 4800 rpm
